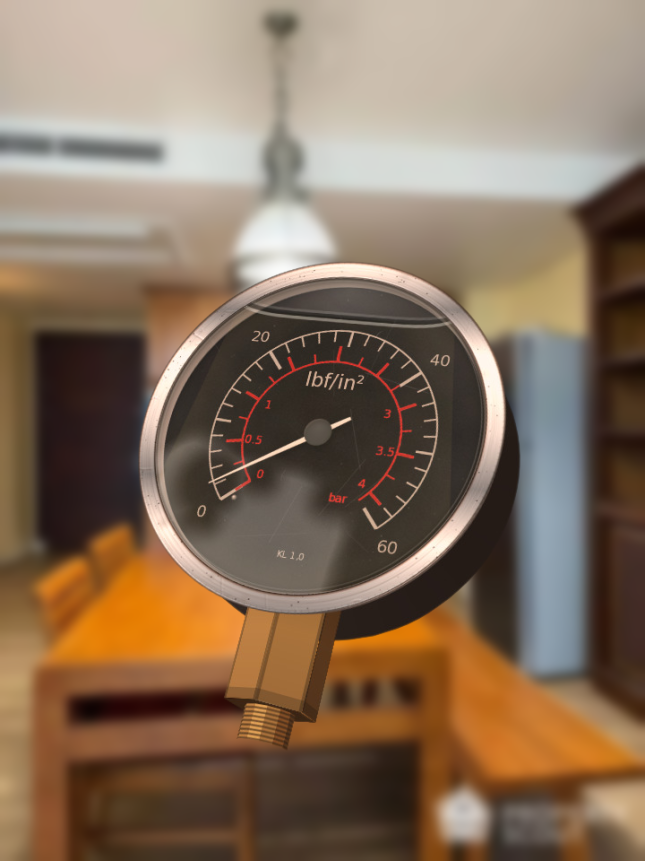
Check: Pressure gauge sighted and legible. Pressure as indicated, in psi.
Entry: 2 psi
